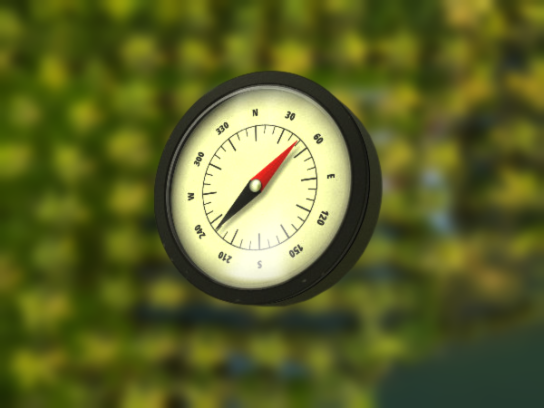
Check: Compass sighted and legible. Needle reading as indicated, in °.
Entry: 50 °
